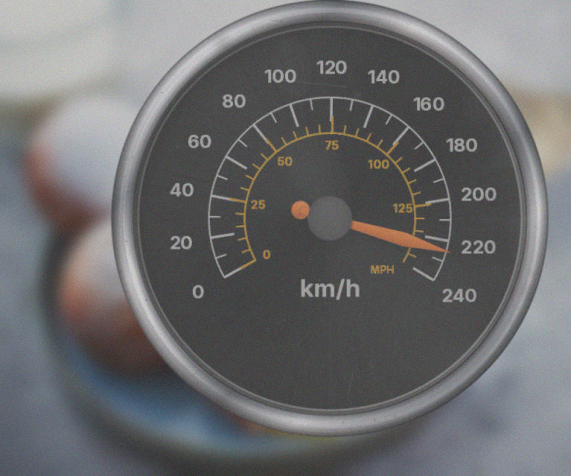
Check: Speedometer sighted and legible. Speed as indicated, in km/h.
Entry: 225 km/h
